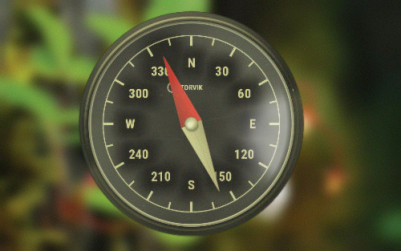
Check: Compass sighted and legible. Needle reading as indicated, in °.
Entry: 337.5 °
